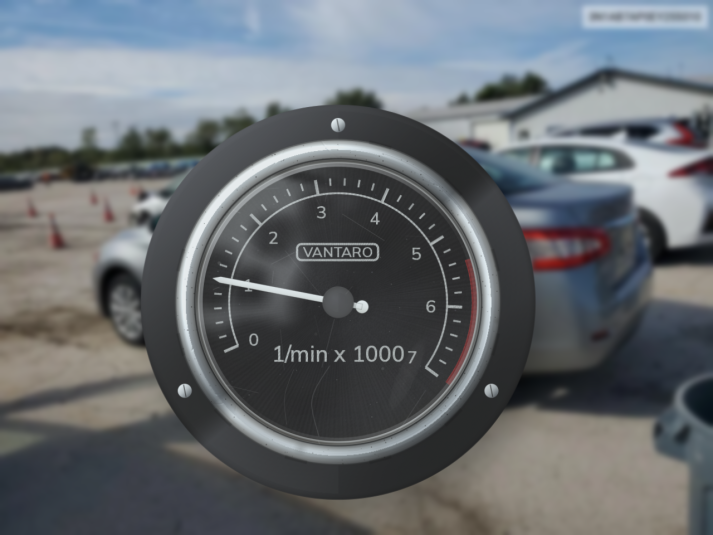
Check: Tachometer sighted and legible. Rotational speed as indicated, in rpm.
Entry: 1000 rpm
